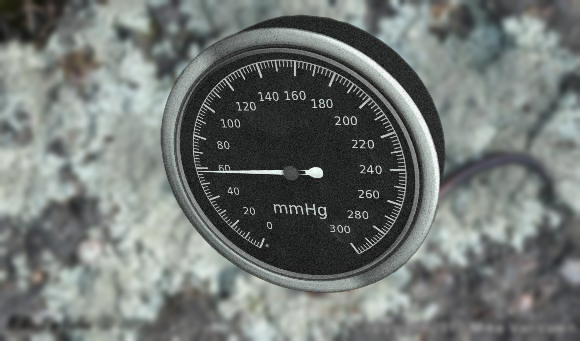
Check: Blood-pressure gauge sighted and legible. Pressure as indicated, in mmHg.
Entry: 60 mmHg
